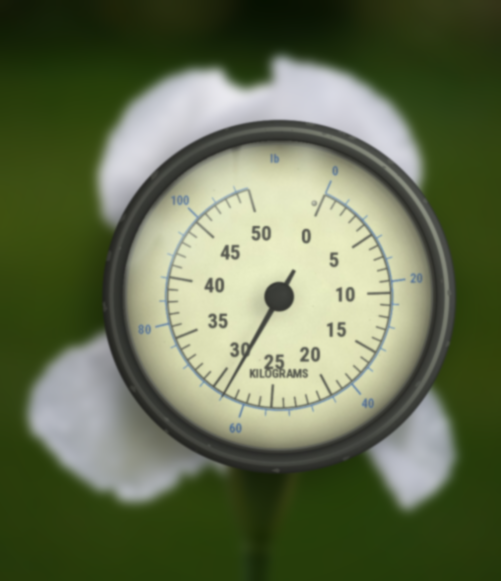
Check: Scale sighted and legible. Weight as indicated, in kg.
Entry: 29 kg
